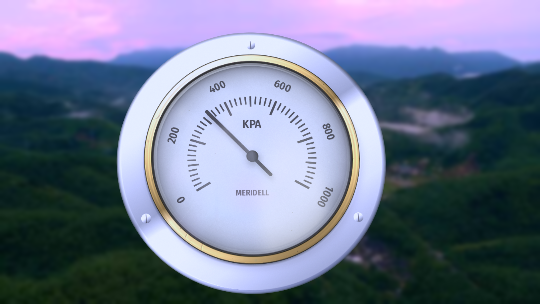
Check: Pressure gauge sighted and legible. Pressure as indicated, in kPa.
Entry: 320 kPa
